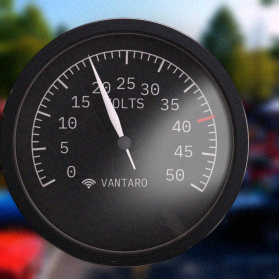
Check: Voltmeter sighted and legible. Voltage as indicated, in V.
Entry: 20 V
